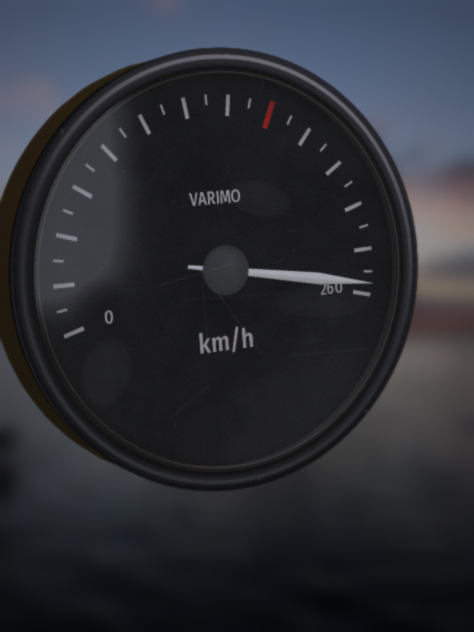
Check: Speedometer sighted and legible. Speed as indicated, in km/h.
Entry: 255 km/h
